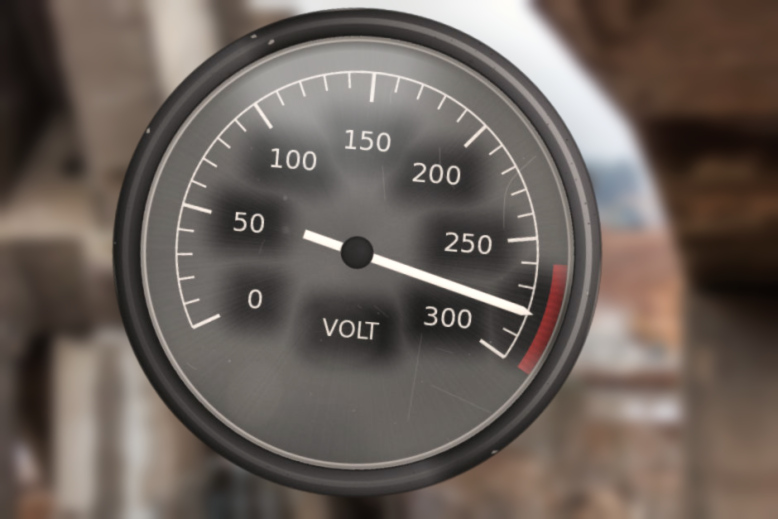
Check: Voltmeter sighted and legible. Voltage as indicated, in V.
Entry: 280 V
